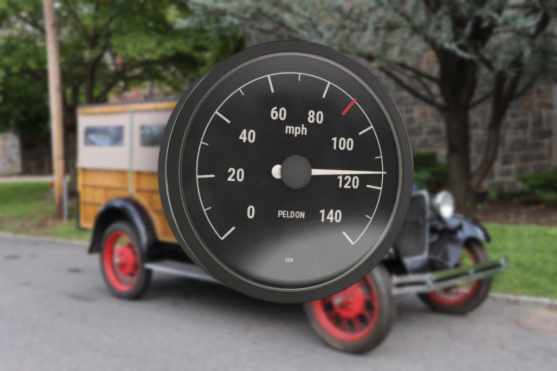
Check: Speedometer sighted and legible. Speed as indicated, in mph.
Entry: 115 mph
